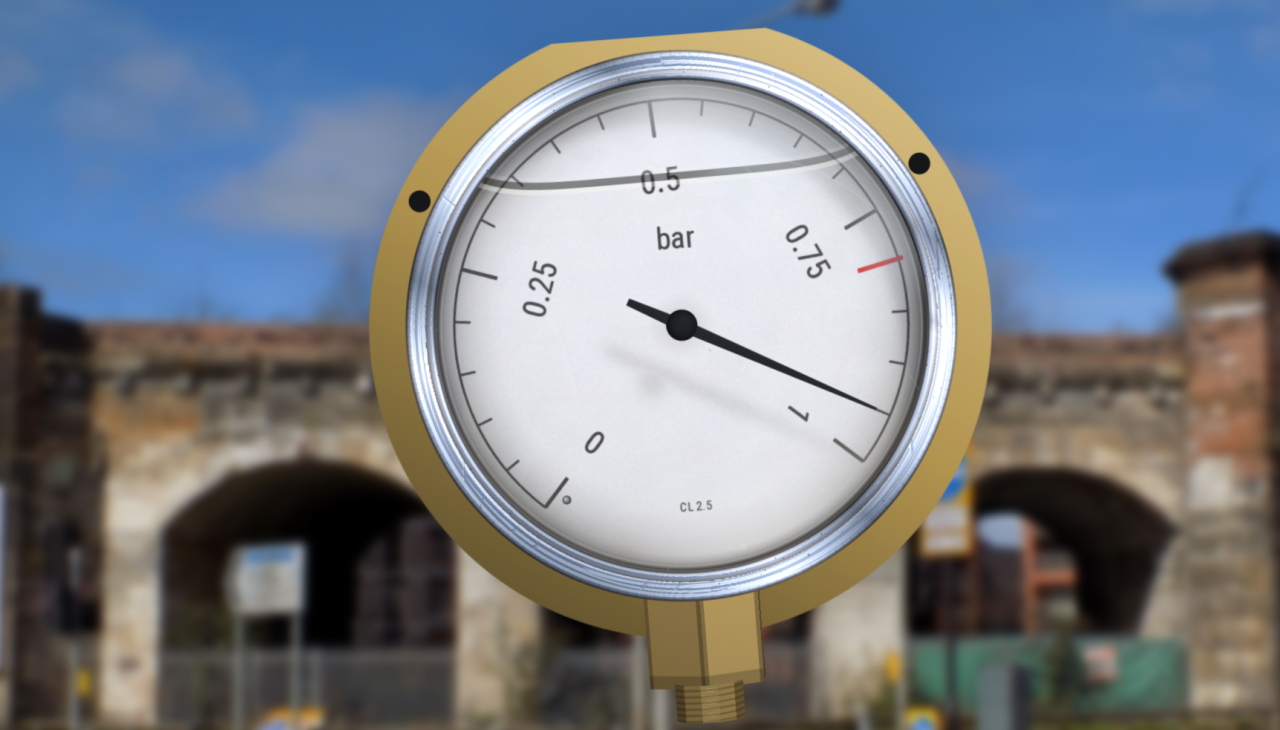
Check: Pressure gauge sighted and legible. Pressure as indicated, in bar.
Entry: 0.95 bar
